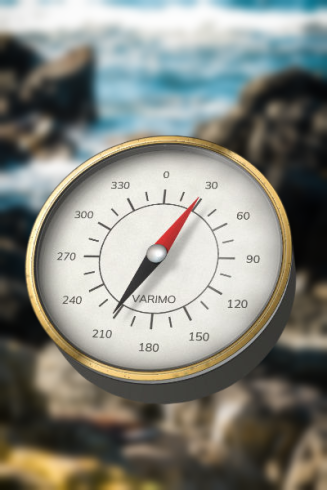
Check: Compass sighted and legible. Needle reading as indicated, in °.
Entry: 30 °
